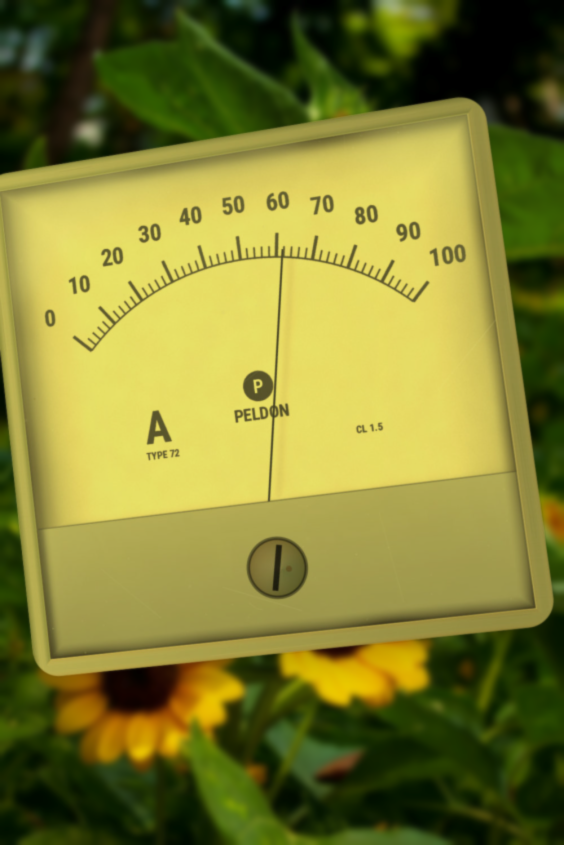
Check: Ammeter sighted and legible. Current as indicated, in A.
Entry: 62 A
